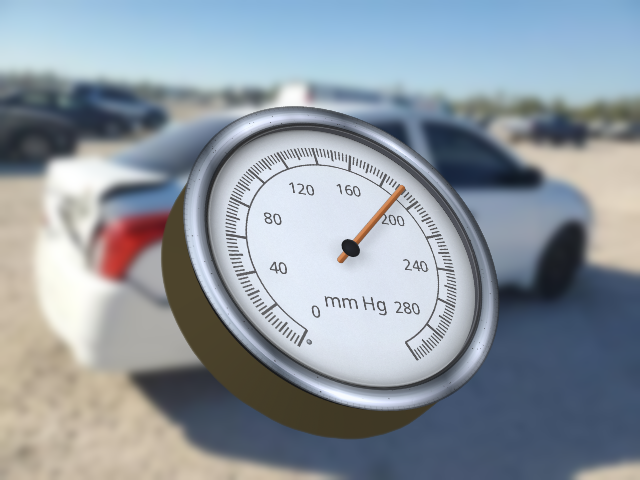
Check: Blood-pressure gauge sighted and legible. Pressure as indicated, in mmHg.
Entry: 190 mmHg
